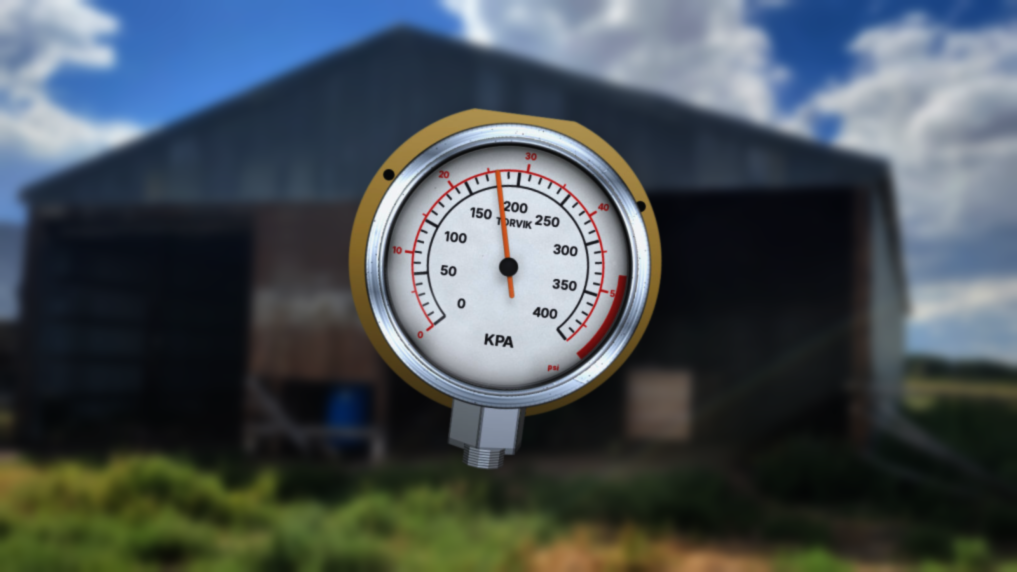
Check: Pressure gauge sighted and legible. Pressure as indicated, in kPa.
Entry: 180 kPa
